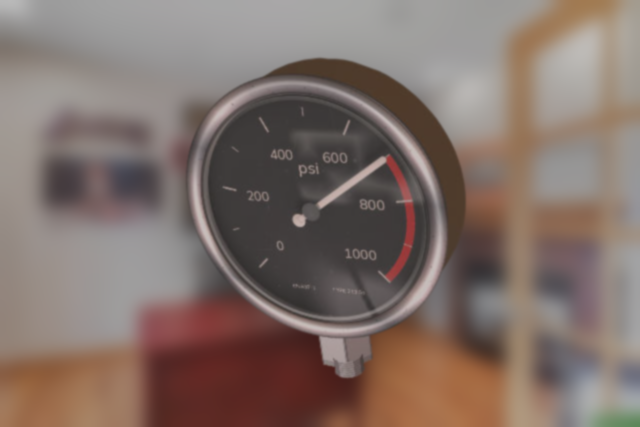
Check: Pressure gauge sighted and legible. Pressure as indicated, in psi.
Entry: 700 psi
